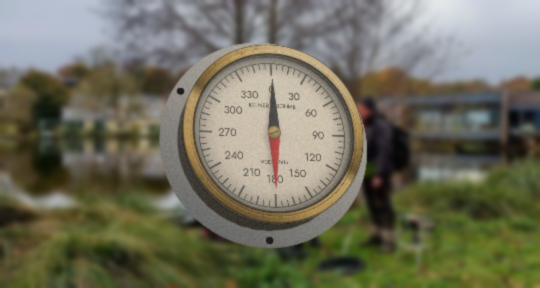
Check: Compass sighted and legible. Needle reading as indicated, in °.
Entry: 180 °
